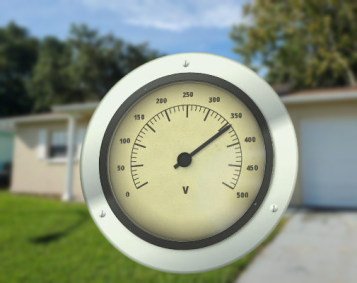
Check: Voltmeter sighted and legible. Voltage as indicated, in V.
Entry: 360 V
